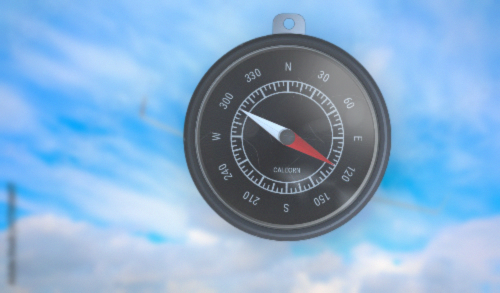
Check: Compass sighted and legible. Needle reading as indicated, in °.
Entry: 120 °
